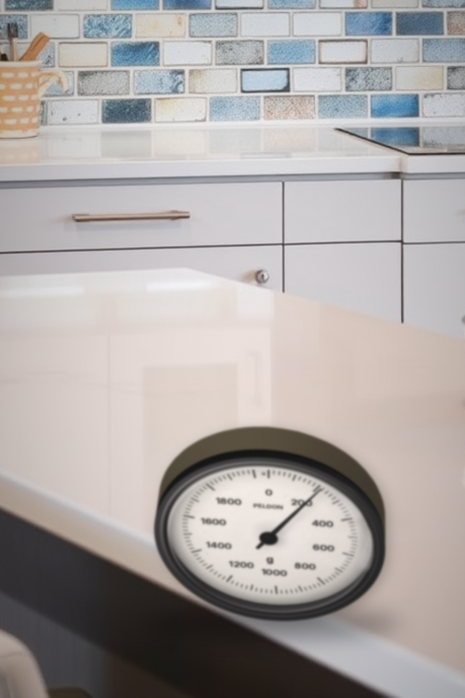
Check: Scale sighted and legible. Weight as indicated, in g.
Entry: 200 g
